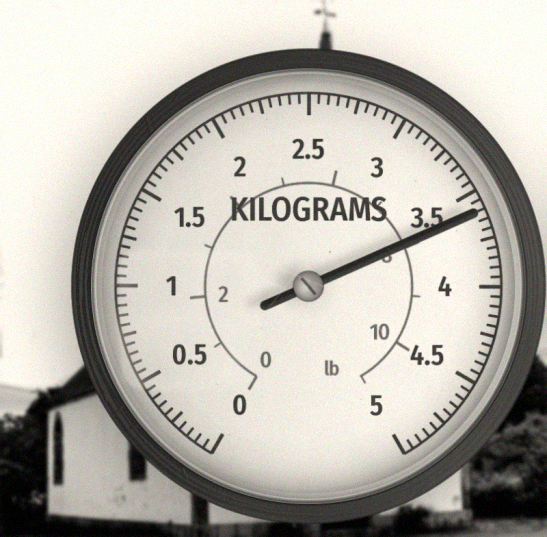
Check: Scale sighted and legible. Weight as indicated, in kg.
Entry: 3.6 kg
